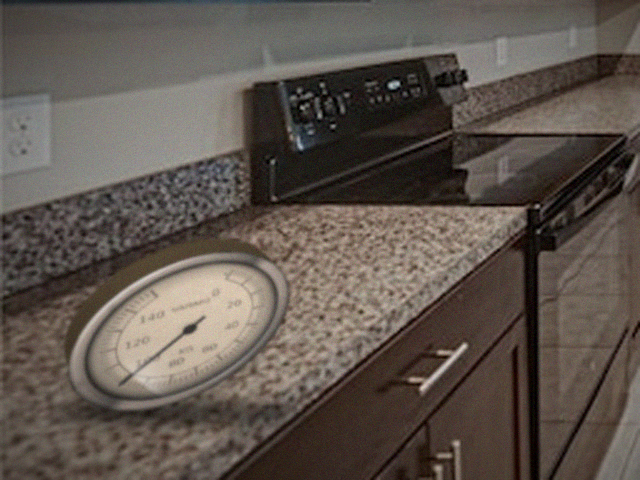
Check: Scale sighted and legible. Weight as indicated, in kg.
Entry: 100 kg
